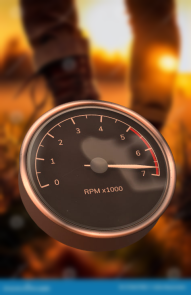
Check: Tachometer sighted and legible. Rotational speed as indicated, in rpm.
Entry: 6750 rpm
